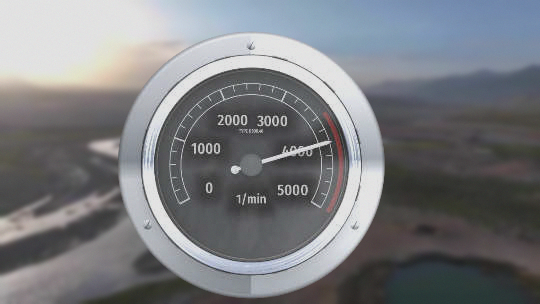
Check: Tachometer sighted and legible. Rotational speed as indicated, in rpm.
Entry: 4000 rpm
